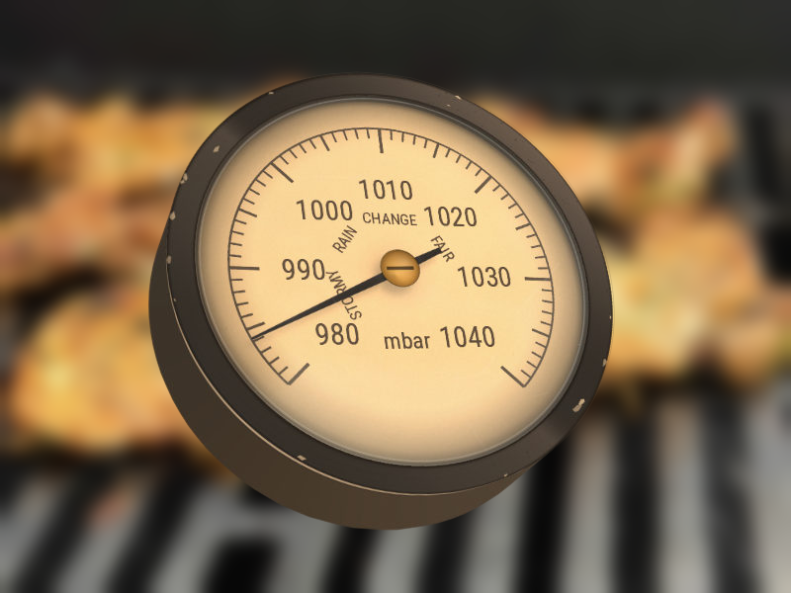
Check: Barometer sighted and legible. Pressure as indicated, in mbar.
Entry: 984 mbar
